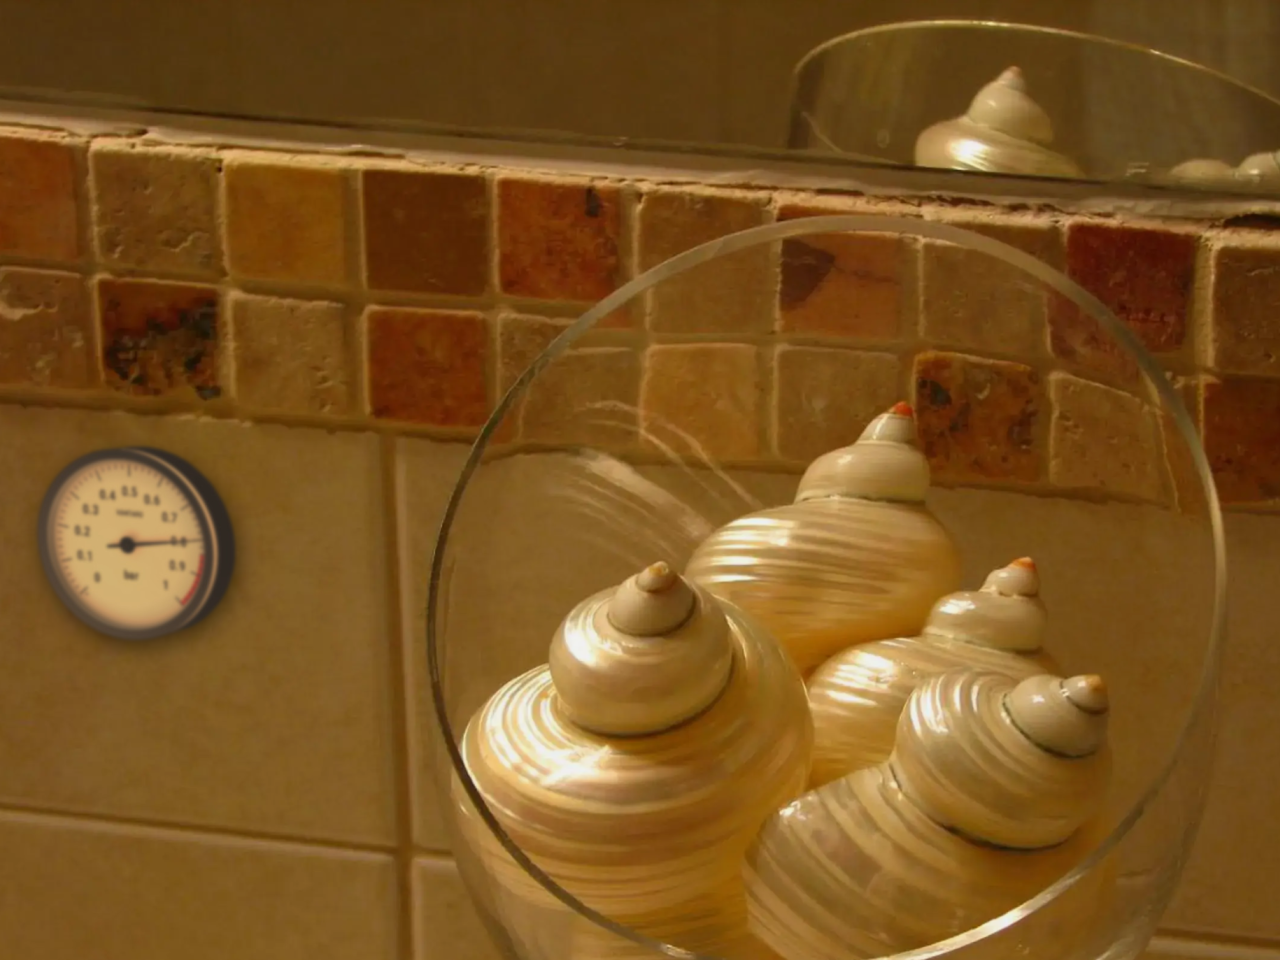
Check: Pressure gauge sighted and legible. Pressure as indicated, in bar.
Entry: 0.8 bar
